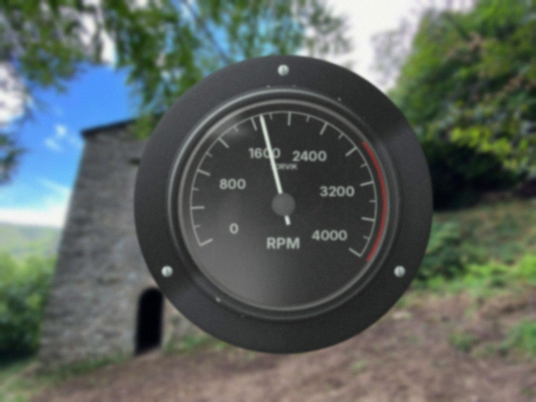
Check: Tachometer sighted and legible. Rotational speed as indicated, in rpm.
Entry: 1700 rpm
